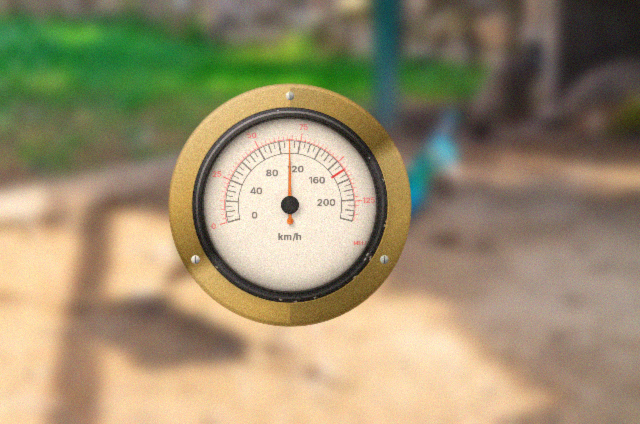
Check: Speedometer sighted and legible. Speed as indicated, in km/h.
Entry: 110 km/h
